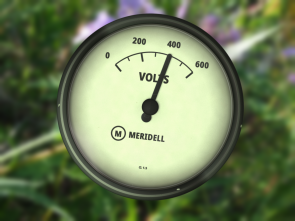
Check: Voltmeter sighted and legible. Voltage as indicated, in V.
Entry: 400 V
